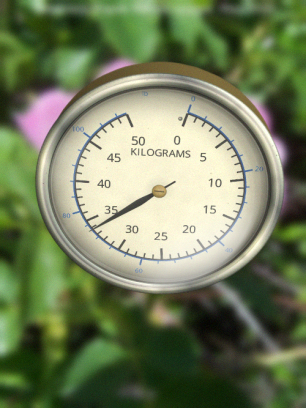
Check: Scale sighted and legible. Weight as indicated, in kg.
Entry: 34 kg
